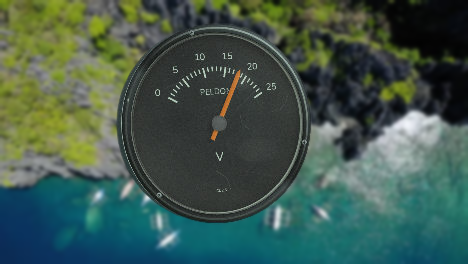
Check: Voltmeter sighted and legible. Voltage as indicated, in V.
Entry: 18 V
